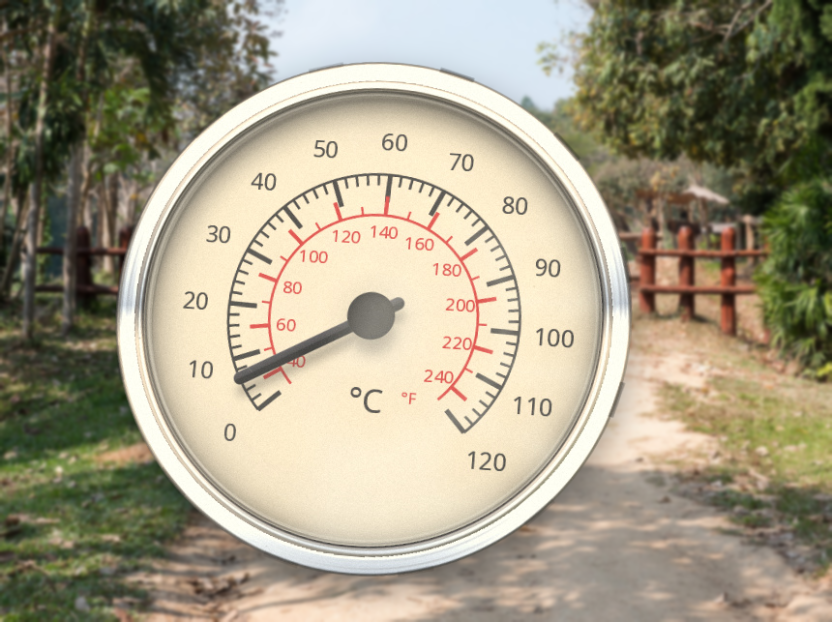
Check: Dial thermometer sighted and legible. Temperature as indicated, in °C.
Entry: 6 °C
